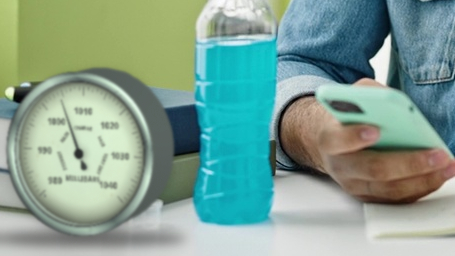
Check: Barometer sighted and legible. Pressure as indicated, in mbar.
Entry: 1005 mbar
